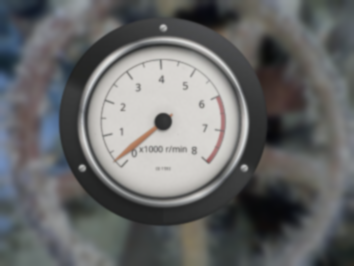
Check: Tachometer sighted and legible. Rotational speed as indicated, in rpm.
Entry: 250 rpm
